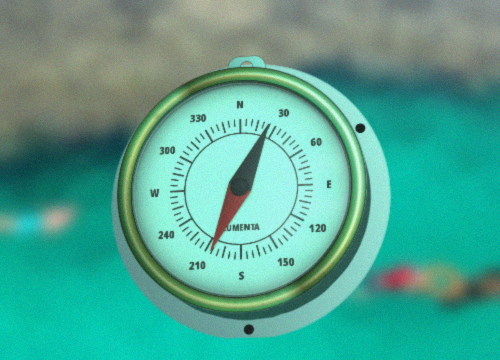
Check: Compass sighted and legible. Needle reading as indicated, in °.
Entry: 205 °
